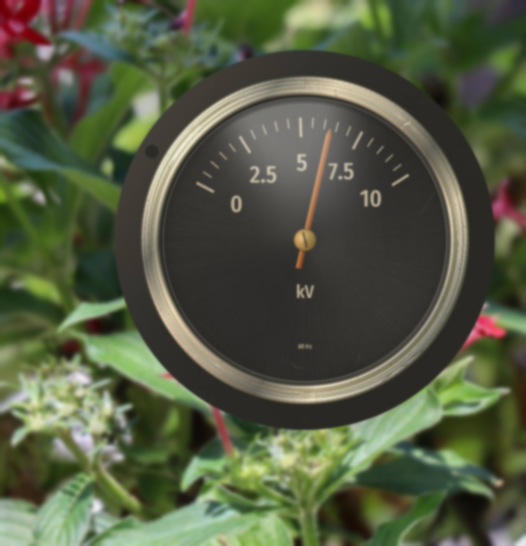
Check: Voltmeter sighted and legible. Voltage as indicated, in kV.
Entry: 6.25 kV
